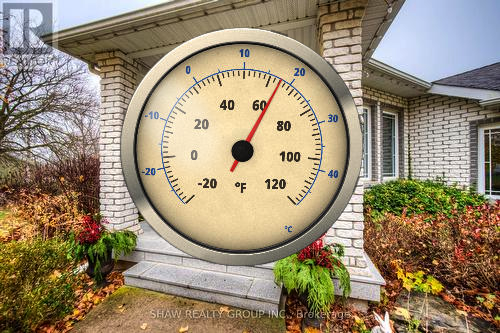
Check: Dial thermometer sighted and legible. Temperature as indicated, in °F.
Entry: 64 °F
